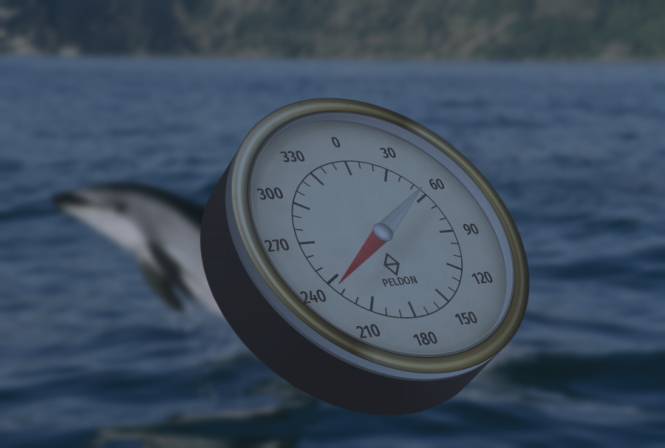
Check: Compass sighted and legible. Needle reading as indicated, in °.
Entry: 235 °
